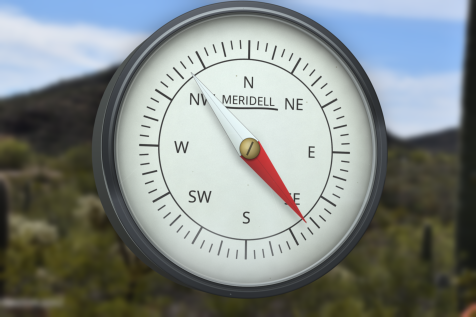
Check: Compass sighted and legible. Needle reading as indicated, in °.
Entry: 140 °
